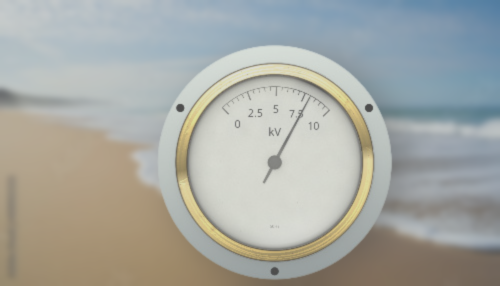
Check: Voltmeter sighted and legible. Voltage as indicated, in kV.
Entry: 8 kV
